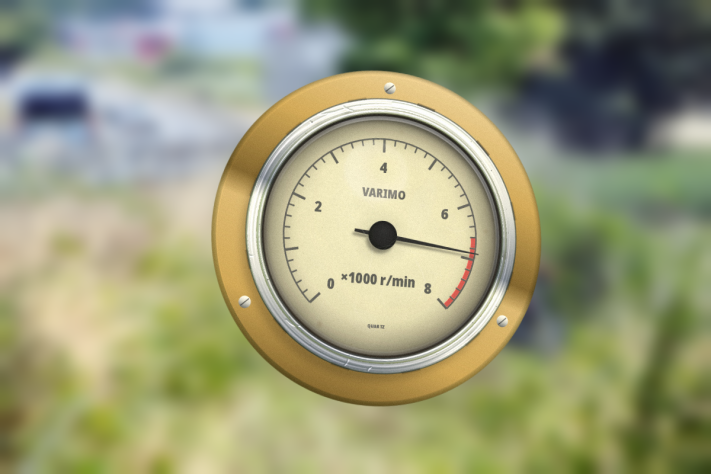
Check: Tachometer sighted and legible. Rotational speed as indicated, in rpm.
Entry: 6900 rpm
